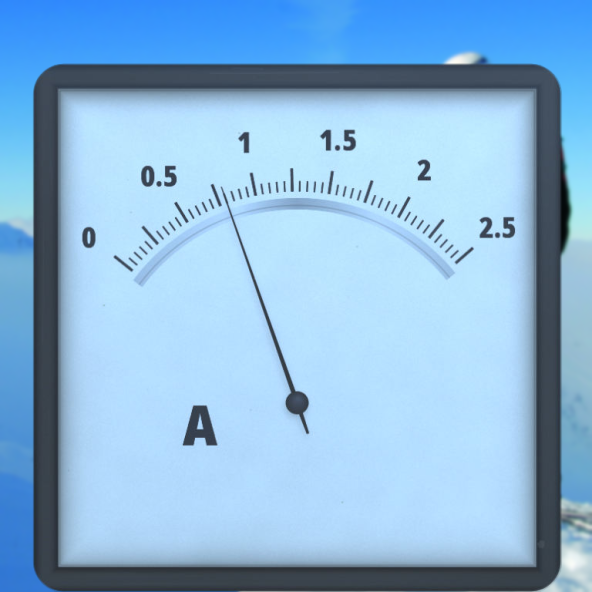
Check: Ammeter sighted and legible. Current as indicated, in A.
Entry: 0.8 A
